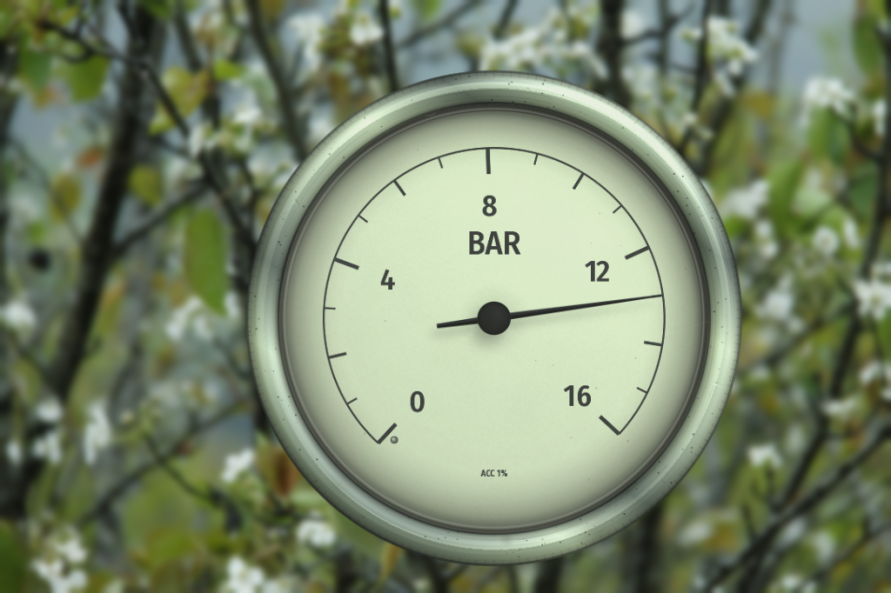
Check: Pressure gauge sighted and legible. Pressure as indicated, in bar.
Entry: 13 bar
